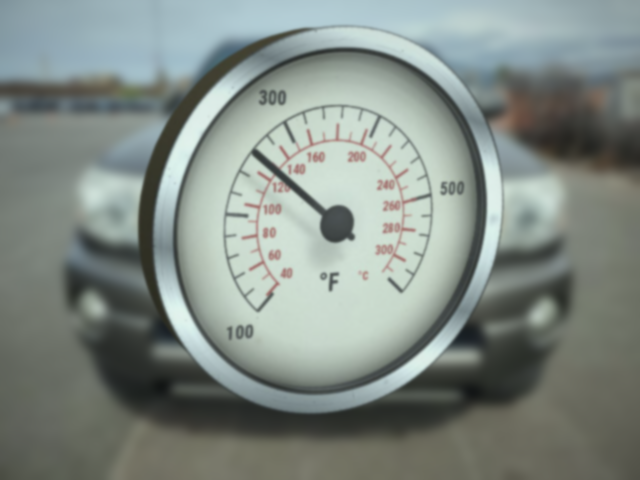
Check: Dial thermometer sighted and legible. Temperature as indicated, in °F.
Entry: 260 °F
